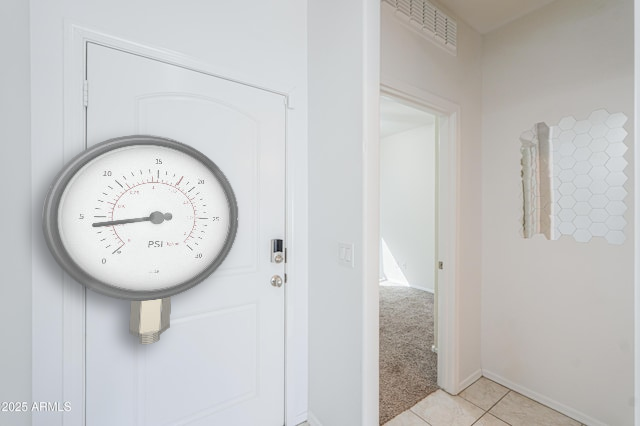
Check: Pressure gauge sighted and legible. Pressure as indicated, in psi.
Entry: 4 psi
